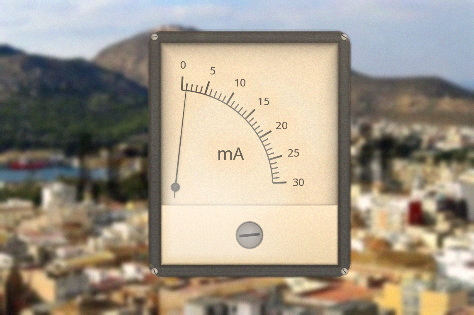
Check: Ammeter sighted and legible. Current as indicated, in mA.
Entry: 1 mA
